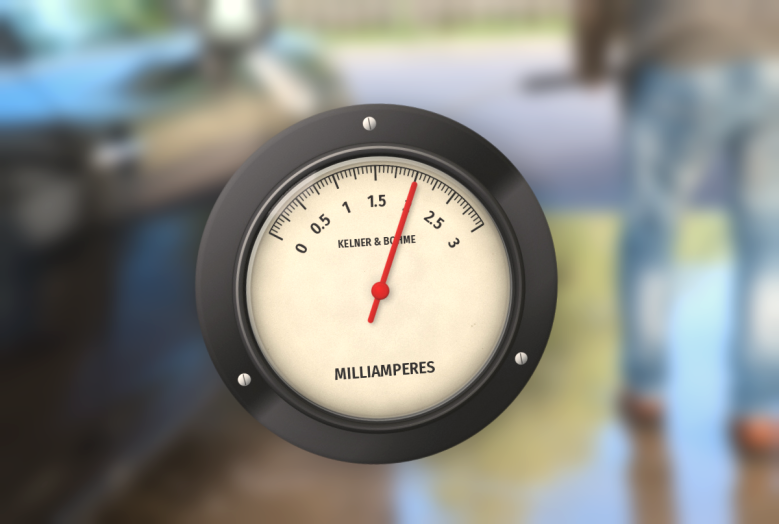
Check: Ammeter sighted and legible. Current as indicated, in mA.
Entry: 2 mA
